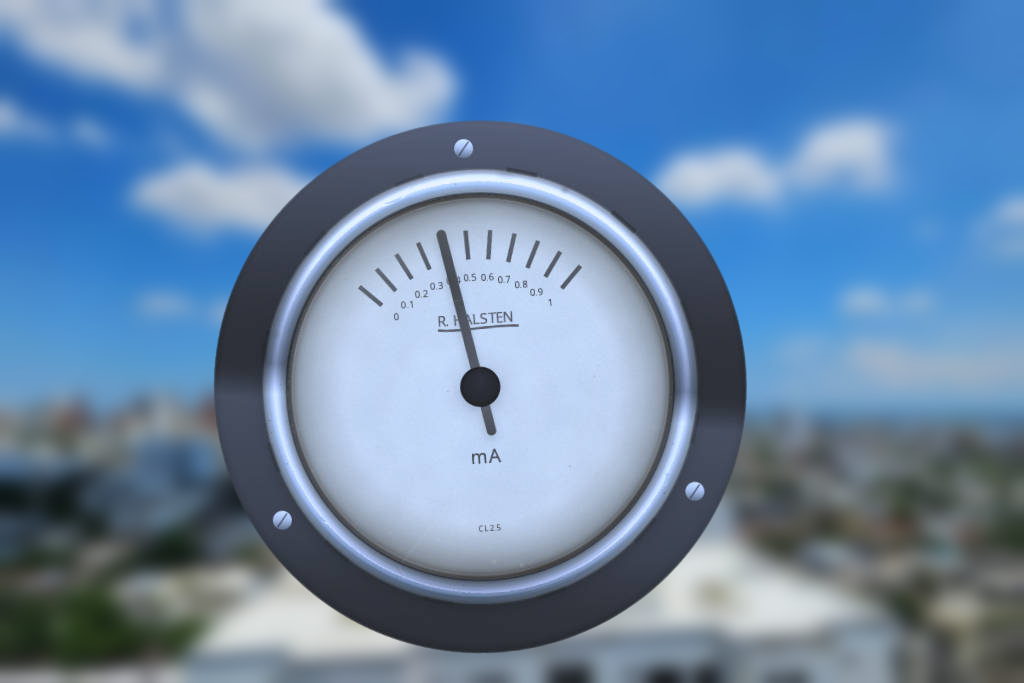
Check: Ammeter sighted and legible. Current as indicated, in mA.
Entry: 0.4 mA
